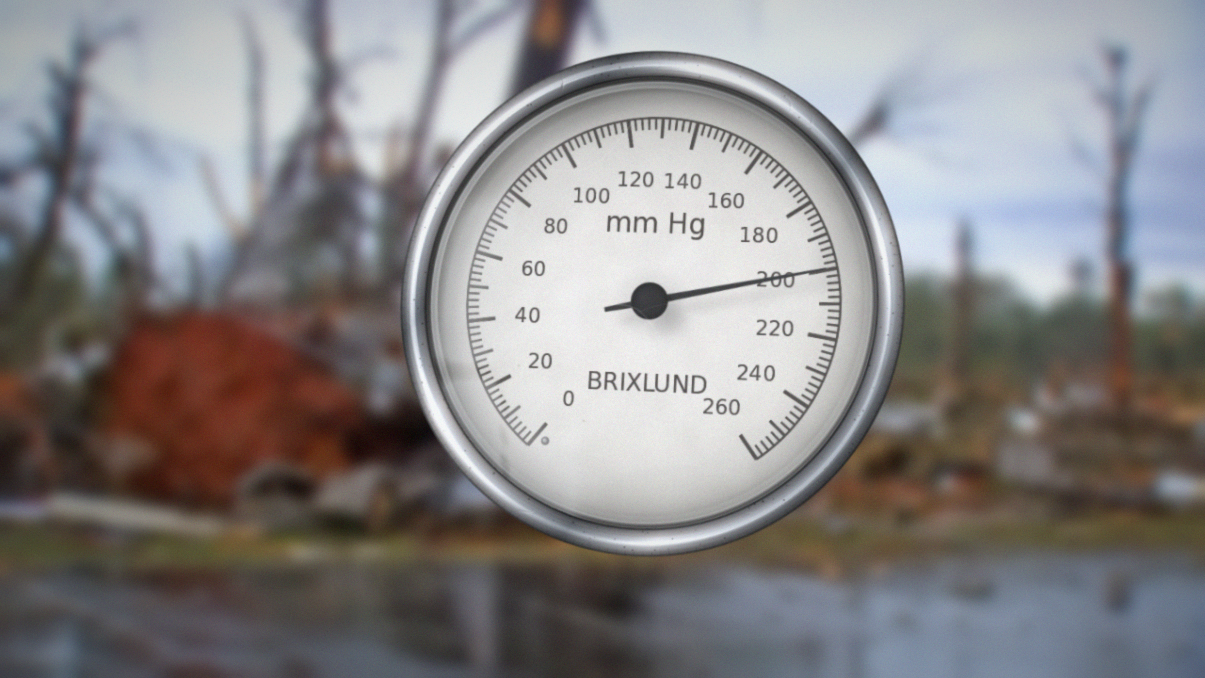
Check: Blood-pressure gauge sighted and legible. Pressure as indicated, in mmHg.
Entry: 200 mmHg
